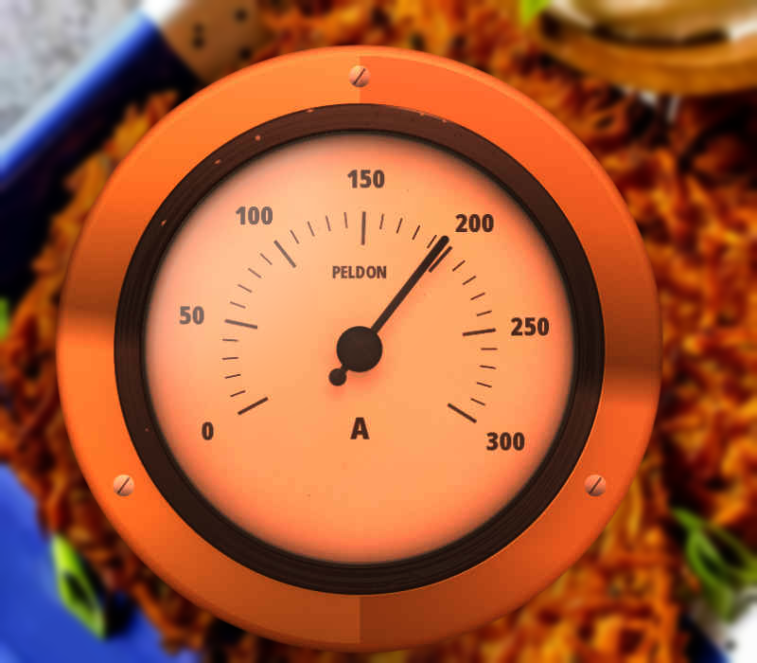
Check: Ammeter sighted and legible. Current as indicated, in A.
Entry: 195 A
